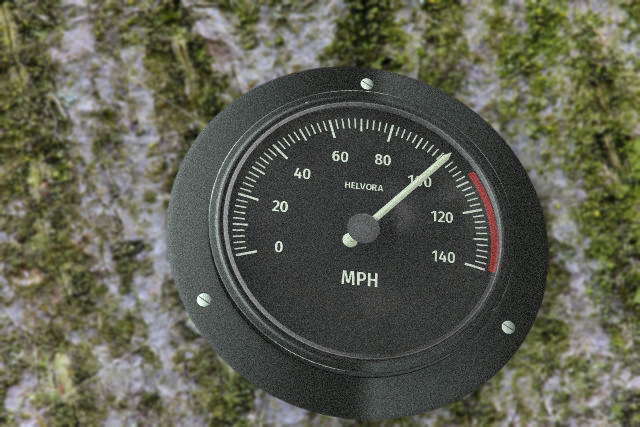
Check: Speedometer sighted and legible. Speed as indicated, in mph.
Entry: 100 mph
